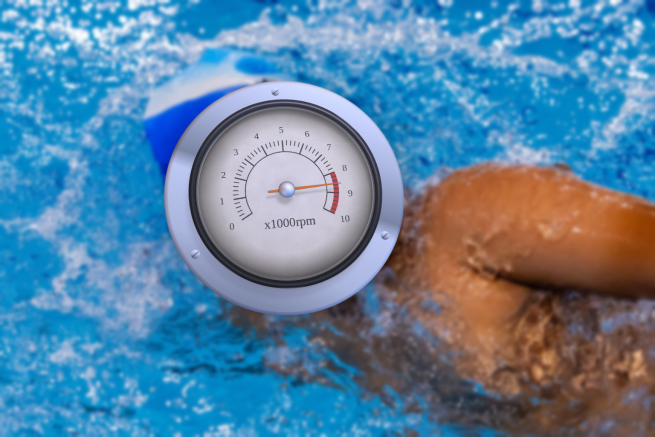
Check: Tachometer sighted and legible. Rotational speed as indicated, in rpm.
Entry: 8600 rpm
